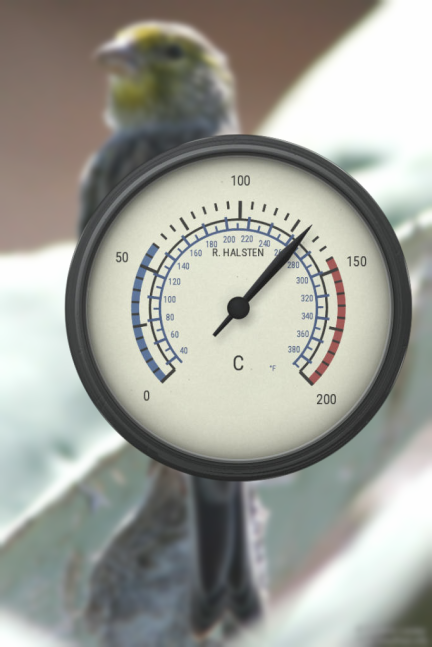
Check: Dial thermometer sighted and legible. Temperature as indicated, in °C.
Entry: 130 °C
